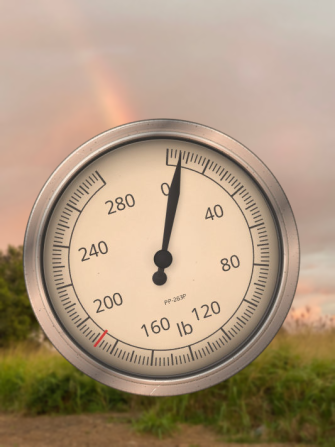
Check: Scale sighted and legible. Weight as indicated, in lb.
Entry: 6 lb
